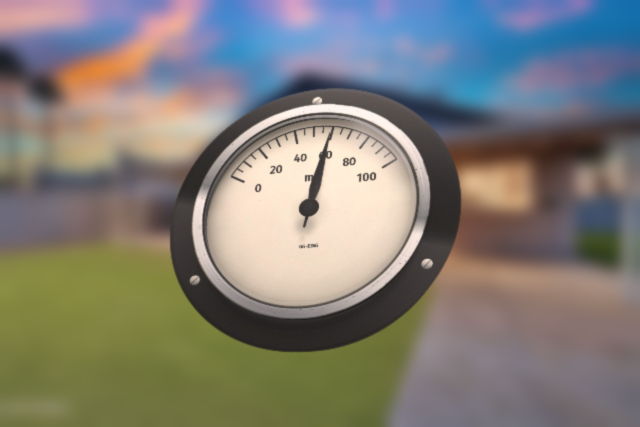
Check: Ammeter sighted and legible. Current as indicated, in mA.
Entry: 60 mA
